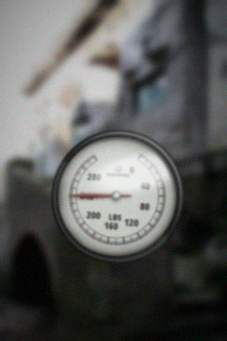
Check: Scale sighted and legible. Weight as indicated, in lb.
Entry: 240 lb
